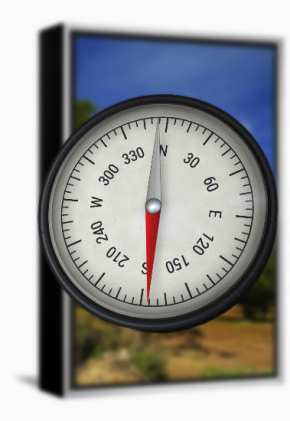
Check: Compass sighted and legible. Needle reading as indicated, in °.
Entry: 175 °
